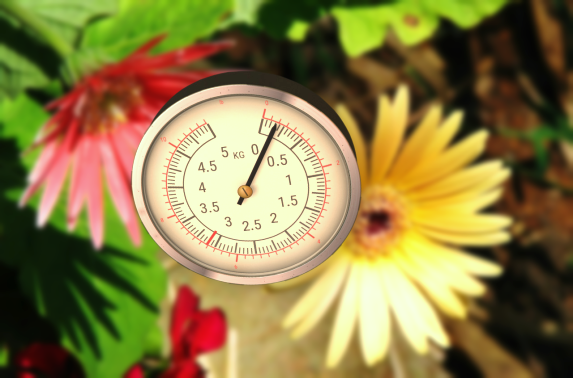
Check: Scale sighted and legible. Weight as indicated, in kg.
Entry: 0.15 kg
